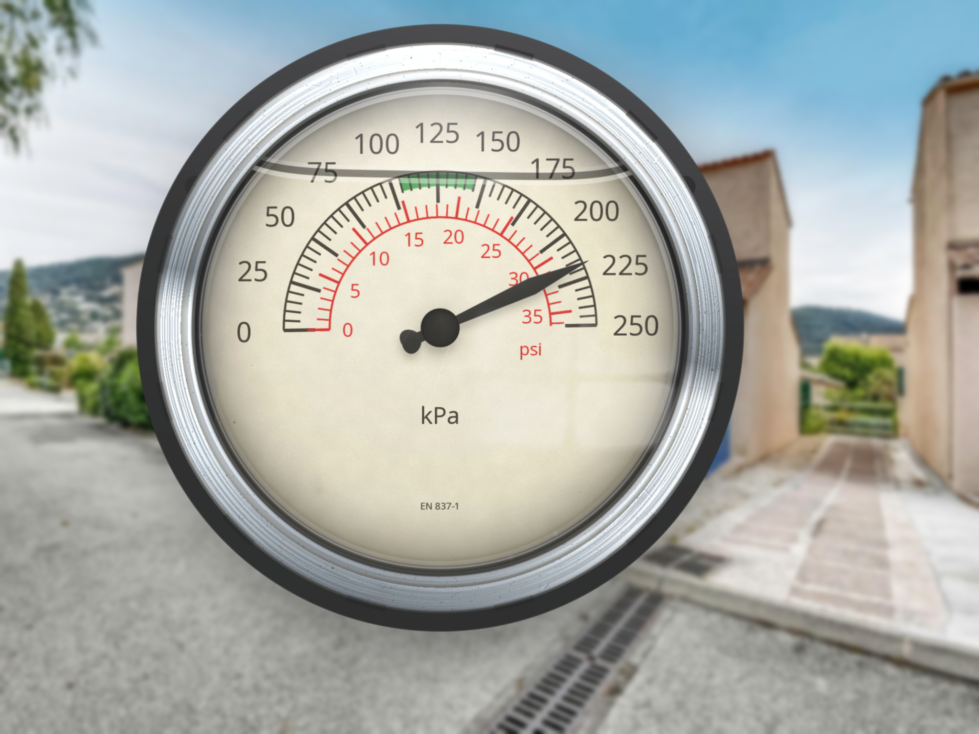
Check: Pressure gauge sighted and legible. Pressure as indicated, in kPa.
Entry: 217.5 kPa
